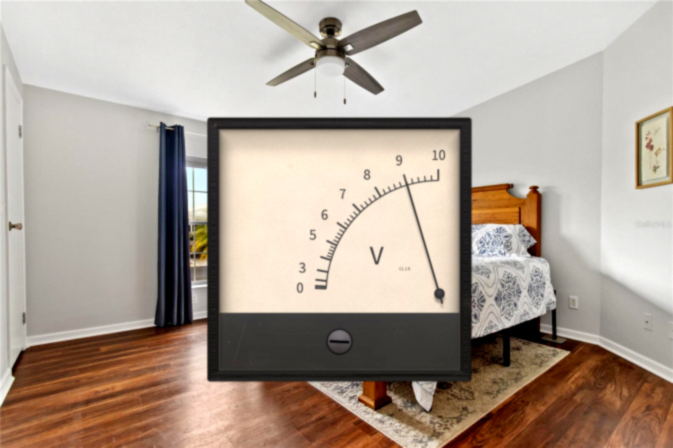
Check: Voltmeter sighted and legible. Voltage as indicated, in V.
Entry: 9 V
